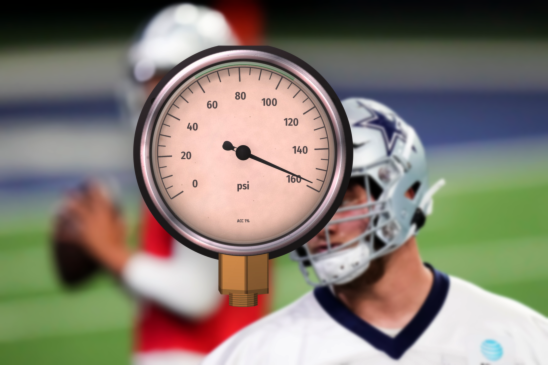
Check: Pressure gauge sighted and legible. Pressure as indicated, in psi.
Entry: 157.5 psi
